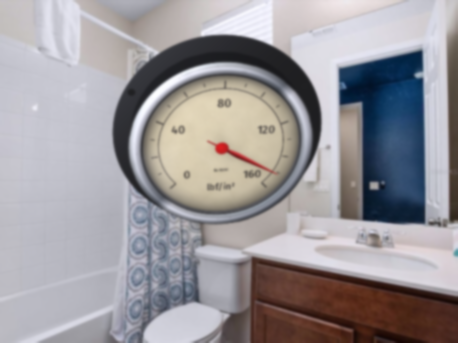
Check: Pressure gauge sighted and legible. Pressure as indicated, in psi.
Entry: 150 psi
